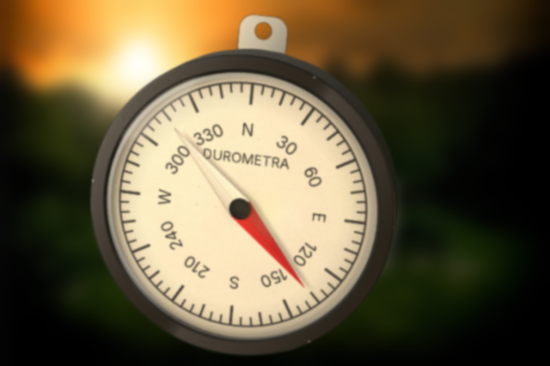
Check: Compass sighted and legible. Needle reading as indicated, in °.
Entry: 135 °
